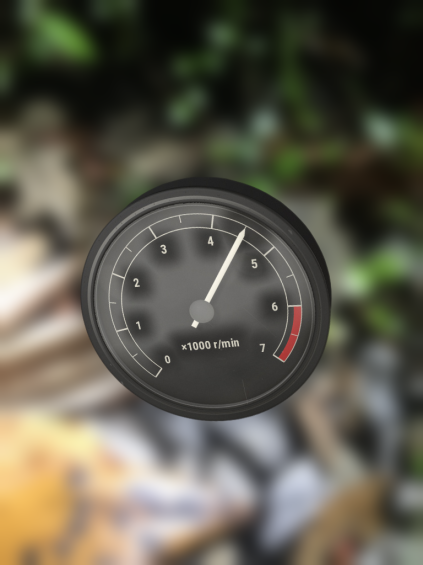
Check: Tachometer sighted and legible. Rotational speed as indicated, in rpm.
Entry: 4500 rpm
